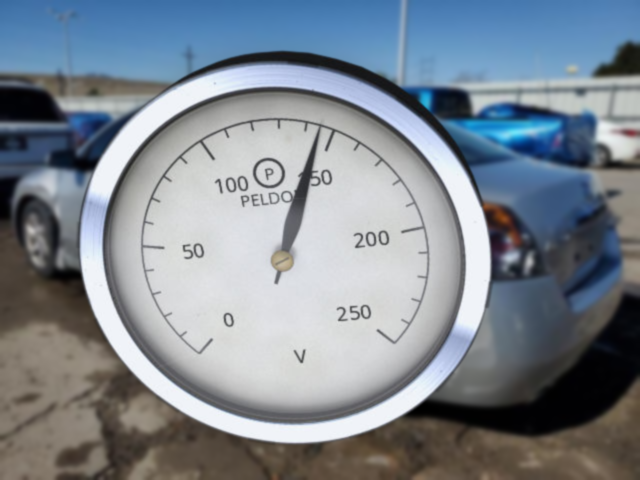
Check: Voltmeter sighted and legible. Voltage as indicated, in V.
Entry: 145 V
